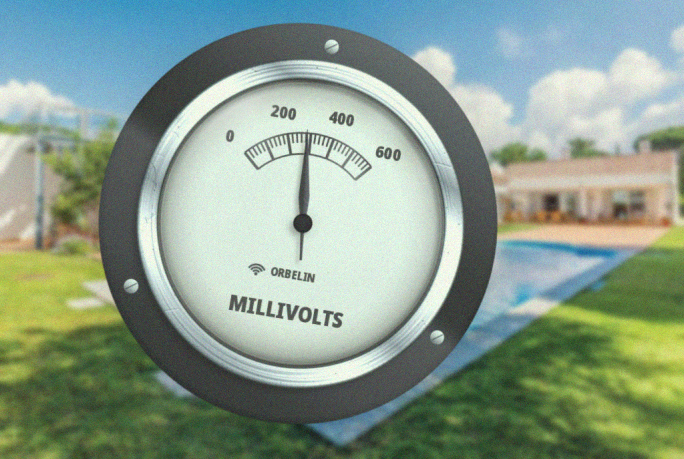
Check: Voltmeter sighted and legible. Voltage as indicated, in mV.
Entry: 280 mV
